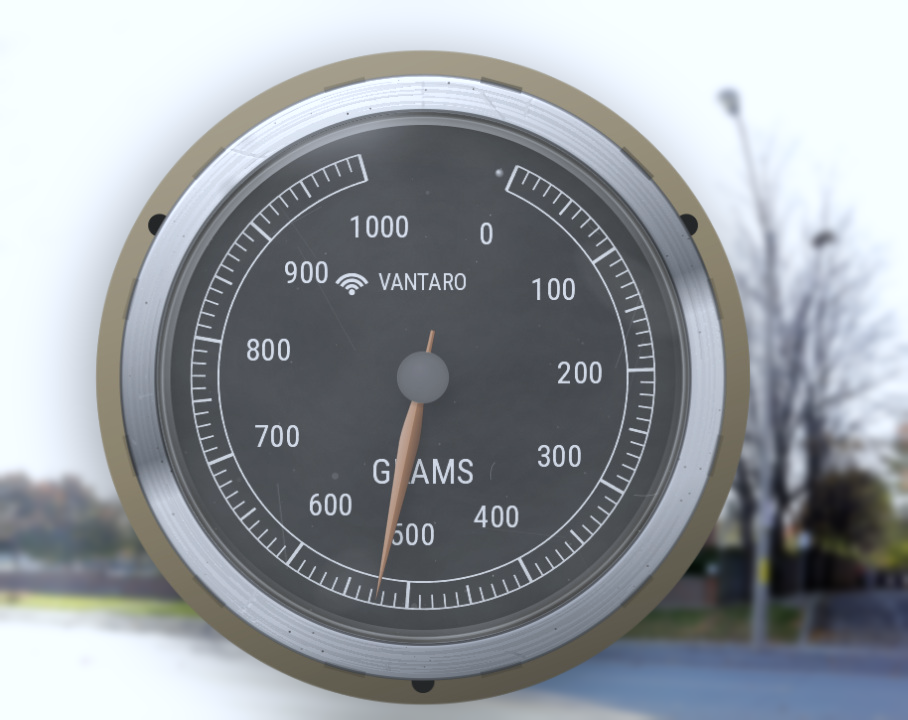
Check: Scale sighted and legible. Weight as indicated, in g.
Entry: 525 g
